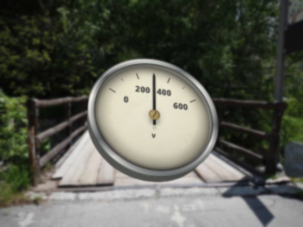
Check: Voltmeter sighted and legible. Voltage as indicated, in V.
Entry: 300 V
